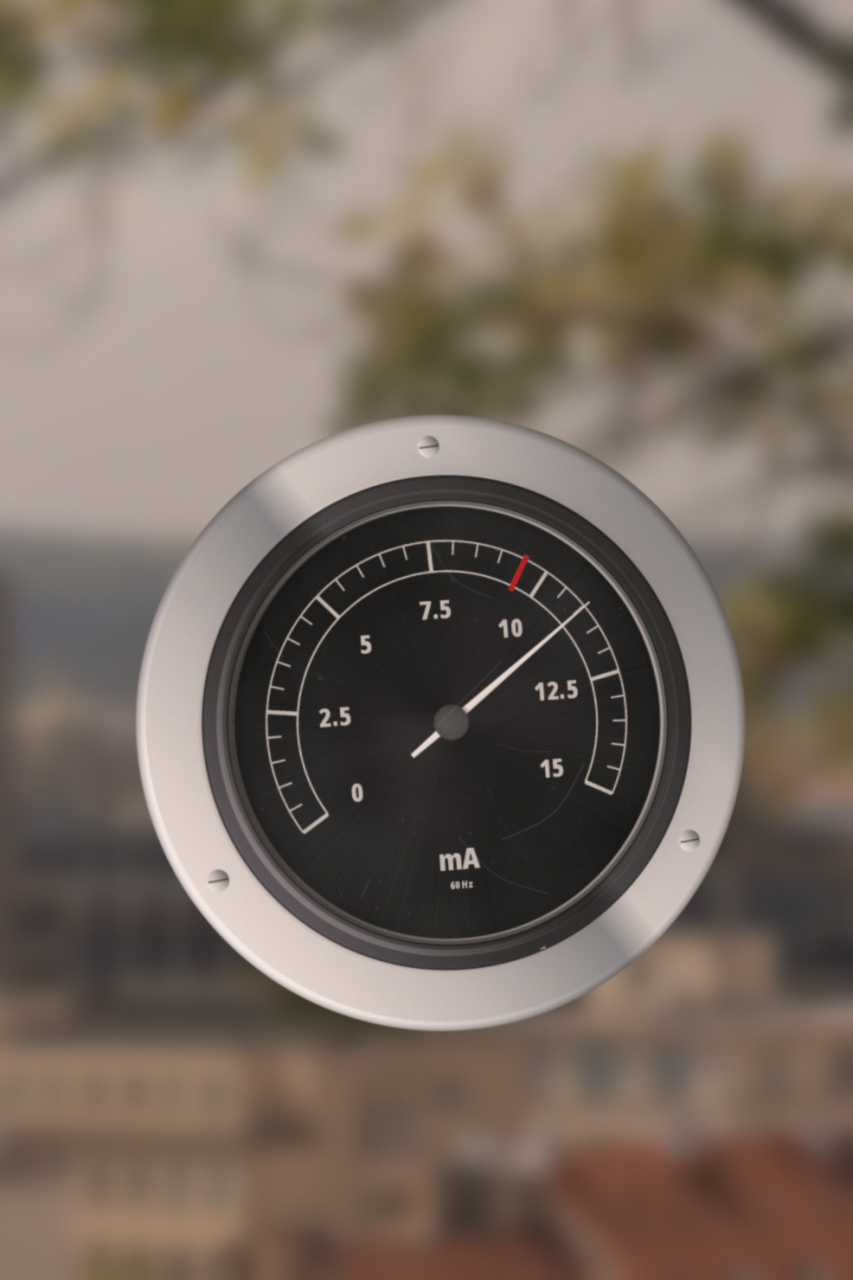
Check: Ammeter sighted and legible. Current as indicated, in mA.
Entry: 11 mA
